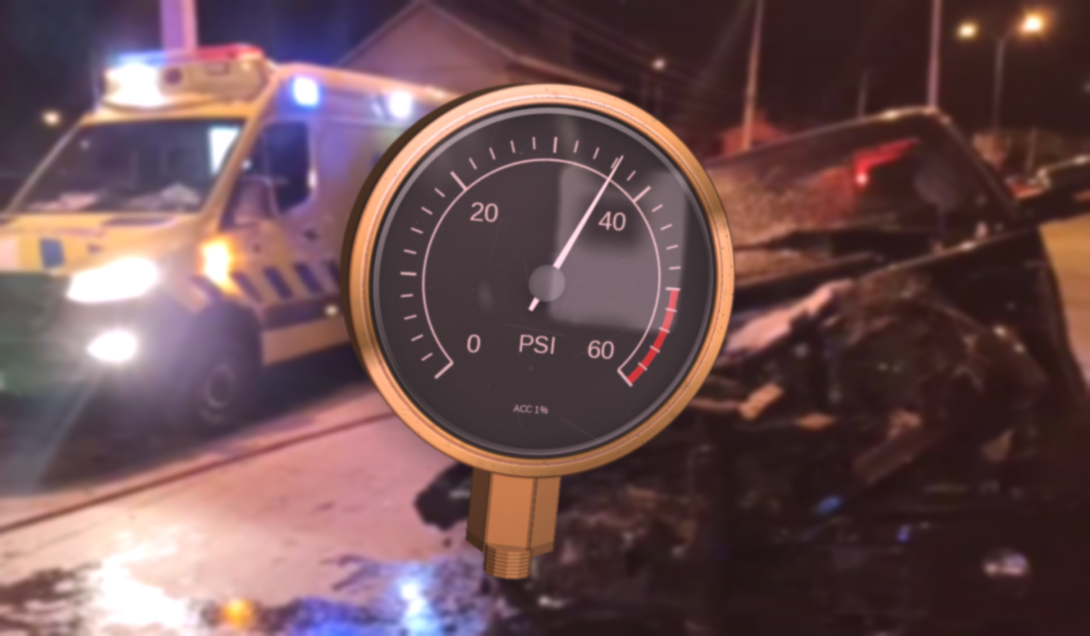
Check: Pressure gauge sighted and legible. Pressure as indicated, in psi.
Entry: 36 psi
